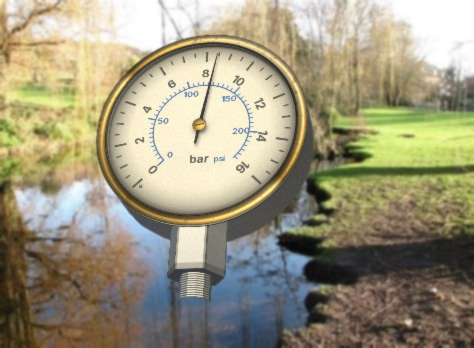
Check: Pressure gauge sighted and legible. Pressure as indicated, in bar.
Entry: 8.5 bar
